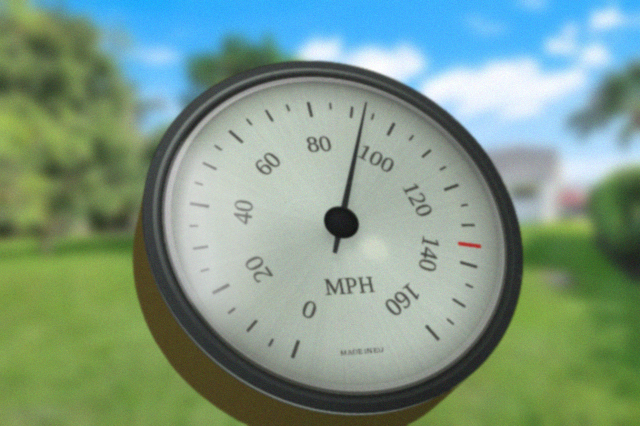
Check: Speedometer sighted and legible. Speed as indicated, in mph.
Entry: 92.5 mph
